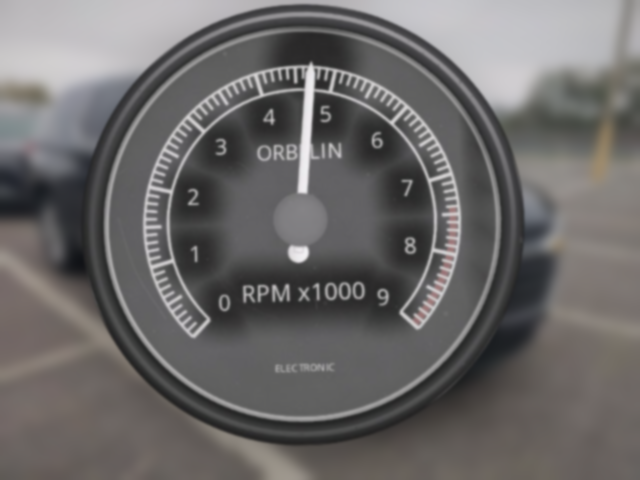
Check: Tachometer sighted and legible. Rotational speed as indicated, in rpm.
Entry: 4700 rpm
